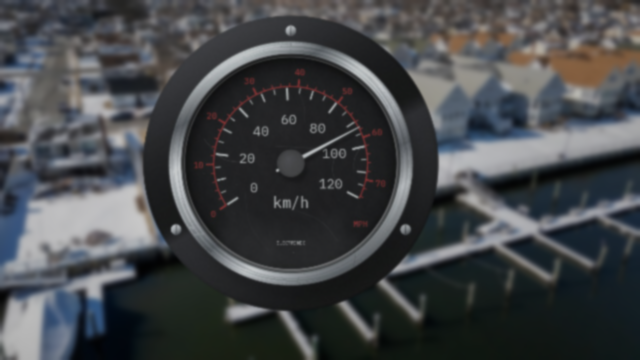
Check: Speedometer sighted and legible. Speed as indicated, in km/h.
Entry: 92.5 km/h
